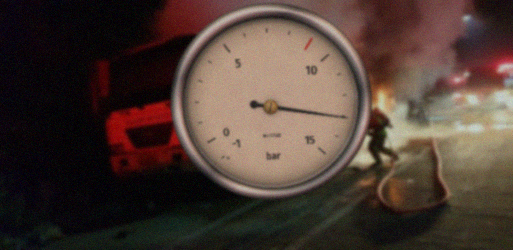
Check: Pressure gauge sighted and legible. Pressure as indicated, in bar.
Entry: 13 bar
